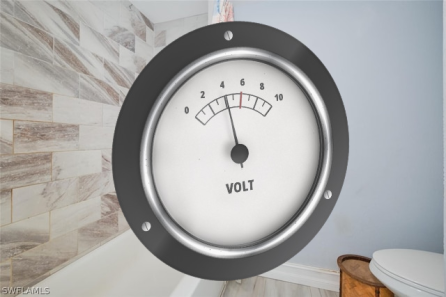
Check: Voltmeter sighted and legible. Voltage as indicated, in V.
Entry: 4 V
